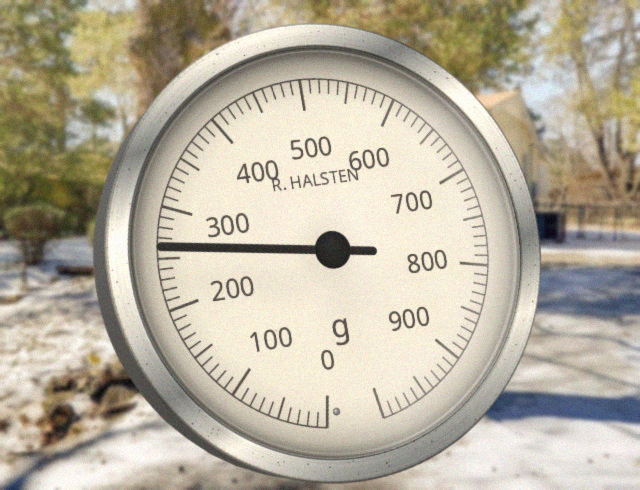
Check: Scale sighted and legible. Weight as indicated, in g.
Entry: 260 g
